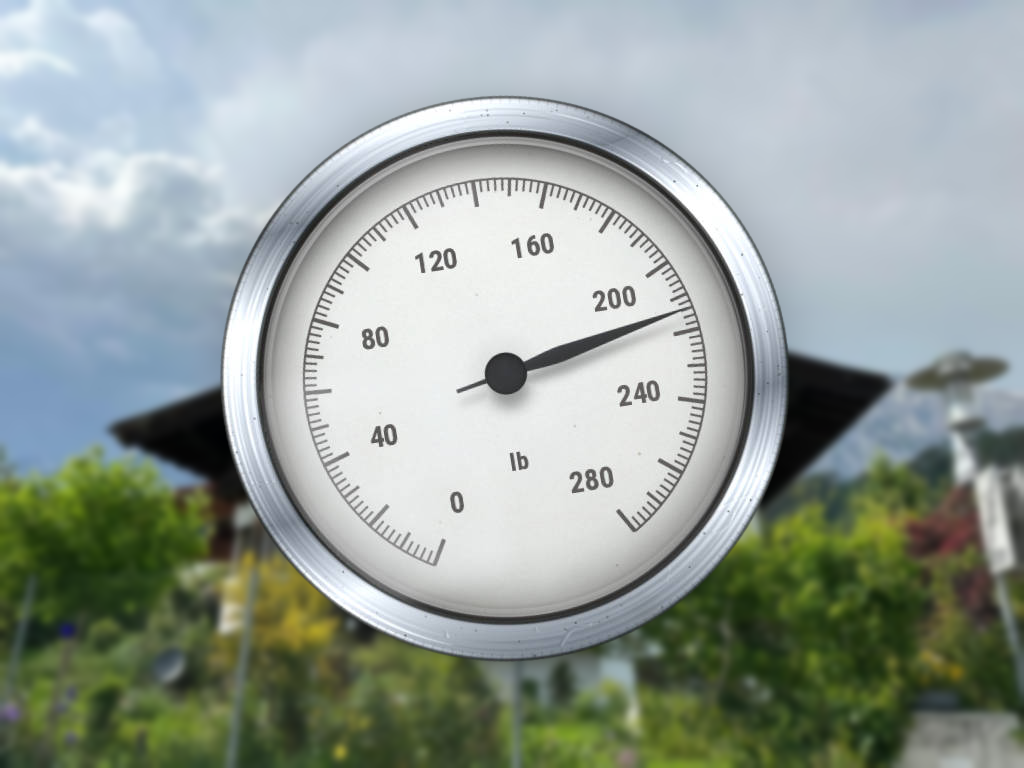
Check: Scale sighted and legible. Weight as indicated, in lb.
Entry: 214 lb
